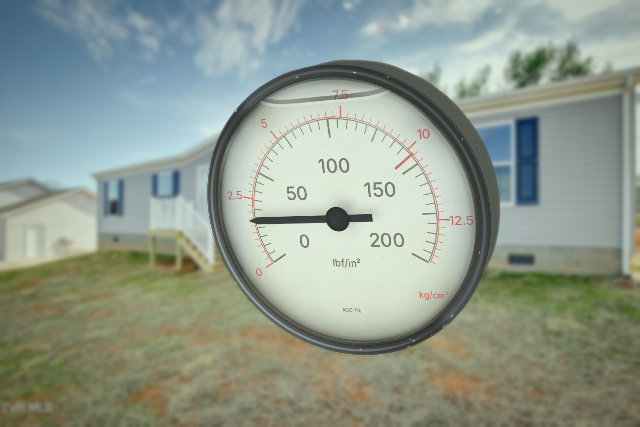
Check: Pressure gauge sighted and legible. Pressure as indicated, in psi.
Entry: 25 psi
